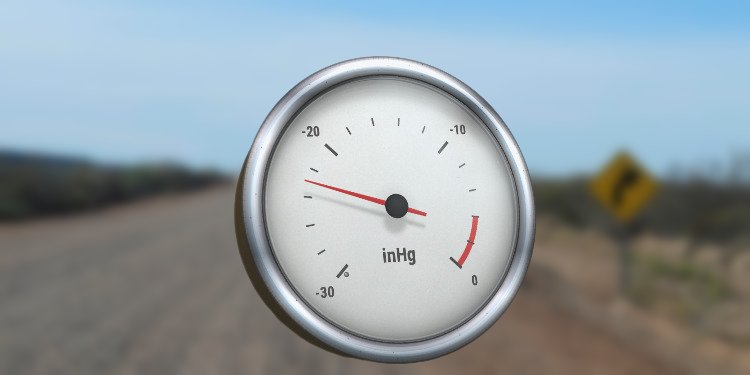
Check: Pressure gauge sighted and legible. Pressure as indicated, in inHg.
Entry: -23 inHg
